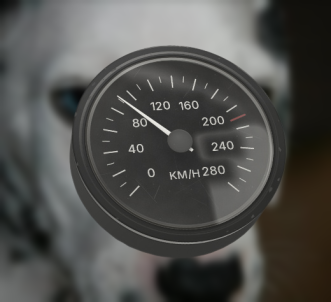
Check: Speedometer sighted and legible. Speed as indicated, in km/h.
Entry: 90 km/h
